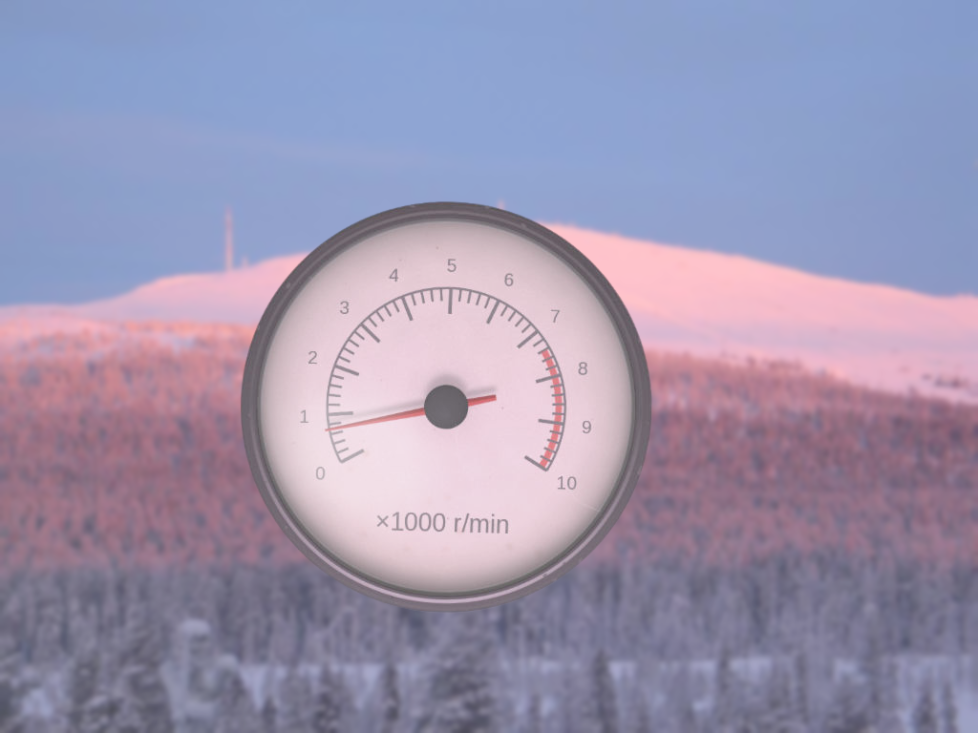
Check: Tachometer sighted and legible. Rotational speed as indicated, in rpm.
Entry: 700 rpm
